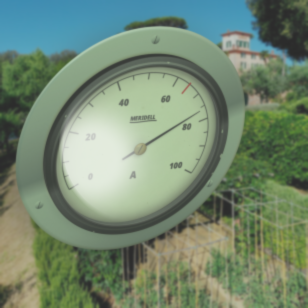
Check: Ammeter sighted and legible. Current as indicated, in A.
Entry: 75 A
